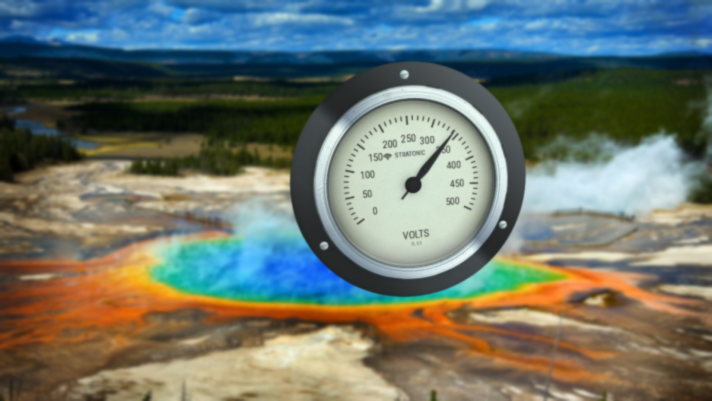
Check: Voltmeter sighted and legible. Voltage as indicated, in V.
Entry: 340 V
